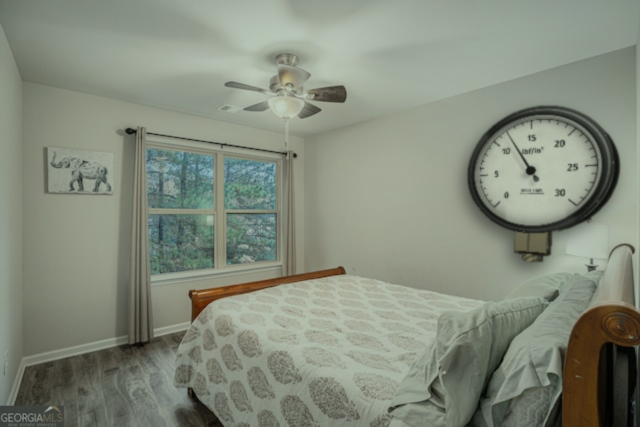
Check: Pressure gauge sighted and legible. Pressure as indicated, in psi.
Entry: 12 psi
